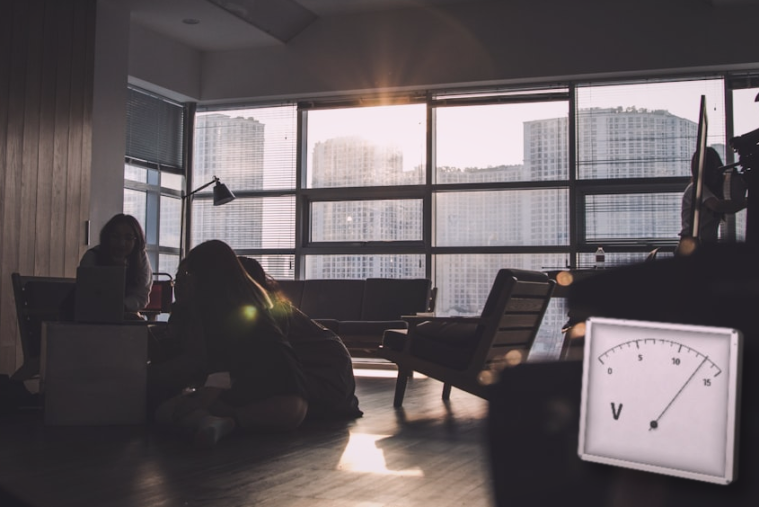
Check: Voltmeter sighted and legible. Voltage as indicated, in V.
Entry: 13 V
